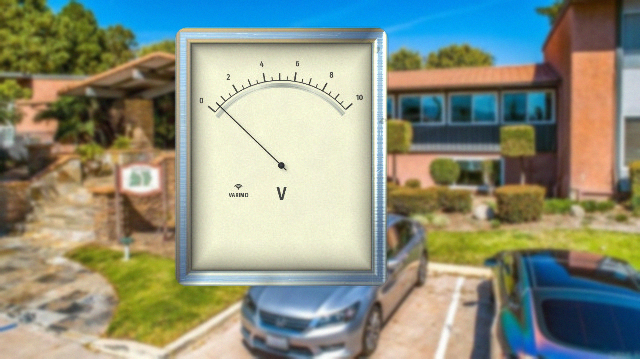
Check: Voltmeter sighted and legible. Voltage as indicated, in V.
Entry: 0.5 V
